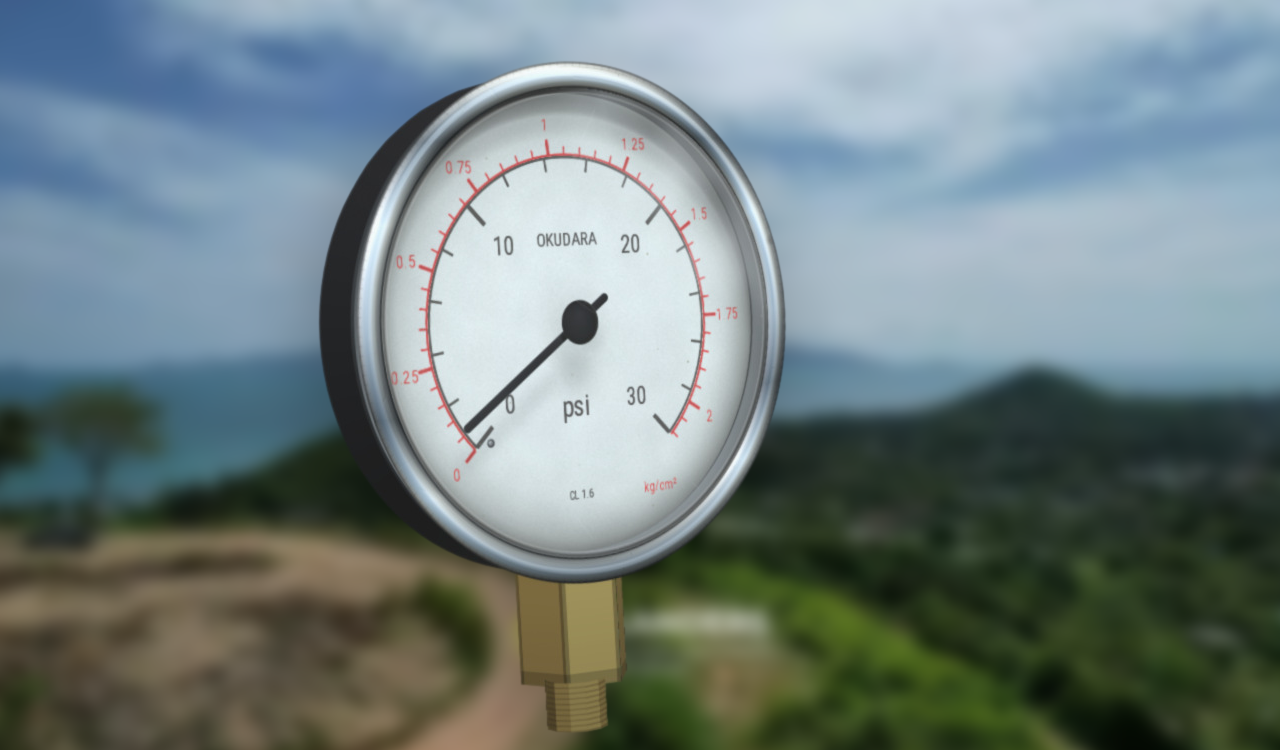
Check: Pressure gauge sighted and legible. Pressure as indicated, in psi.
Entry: 1 psi
